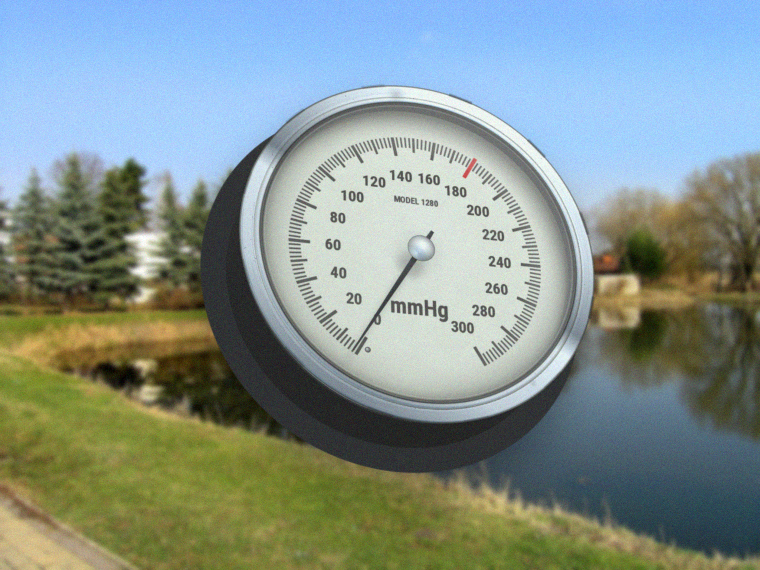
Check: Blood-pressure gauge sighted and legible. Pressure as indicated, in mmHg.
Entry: 2 mmHg
